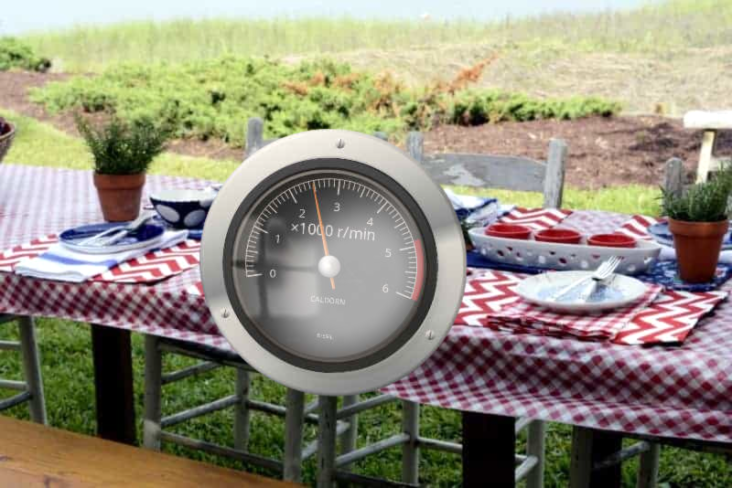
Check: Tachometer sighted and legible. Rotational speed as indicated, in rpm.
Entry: 2500 rpm
